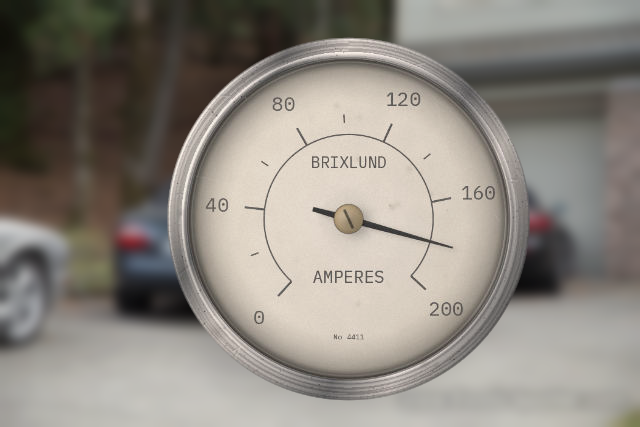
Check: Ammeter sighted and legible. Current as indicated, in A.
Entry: 180 A
